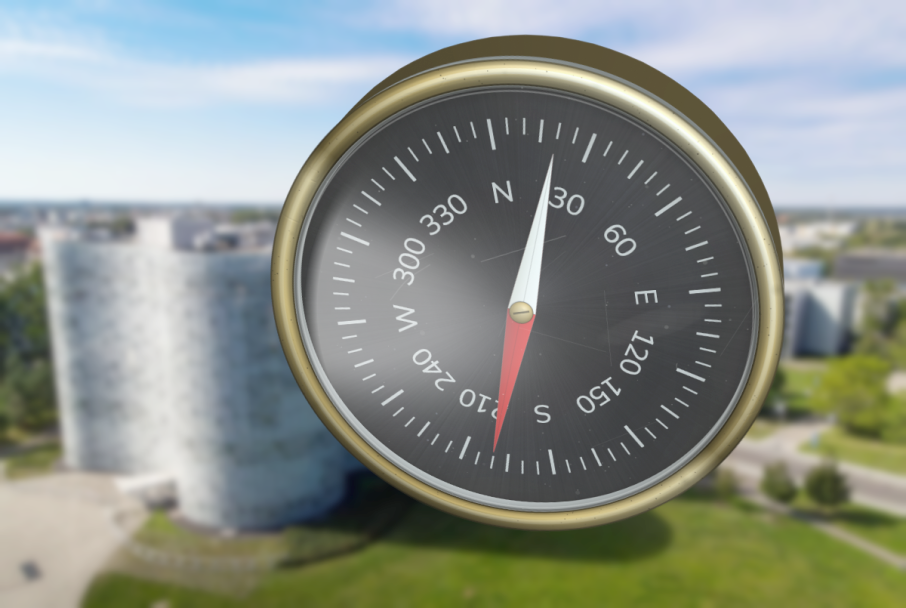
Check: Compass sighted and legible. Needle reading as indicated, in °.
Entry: 200 °
